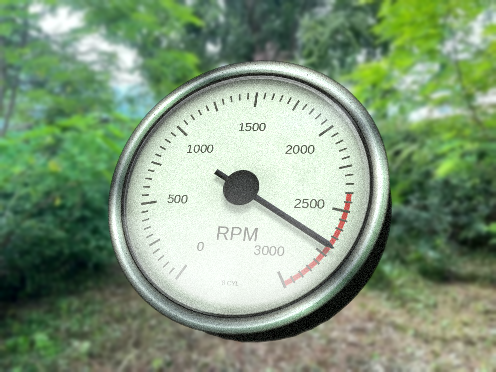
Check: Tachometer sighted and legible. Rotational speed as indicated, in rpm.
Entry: 2700 rpm
